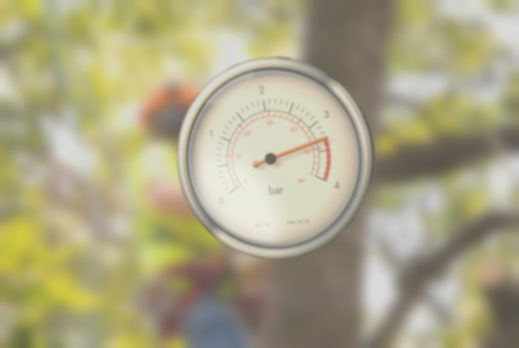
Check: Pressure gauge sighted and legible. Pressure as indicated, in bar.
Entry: 3.3 bar
